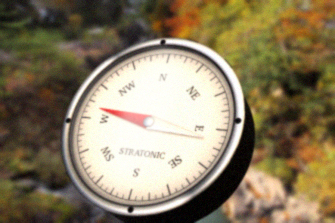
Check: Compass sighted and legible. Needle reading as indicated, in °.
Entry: 280 °
